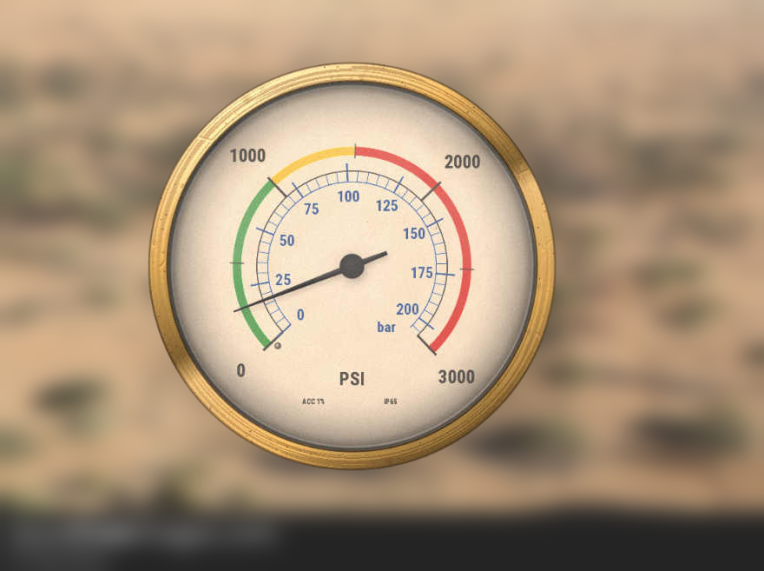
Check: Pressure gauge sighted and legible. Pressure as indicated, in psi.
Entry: 250 psi
